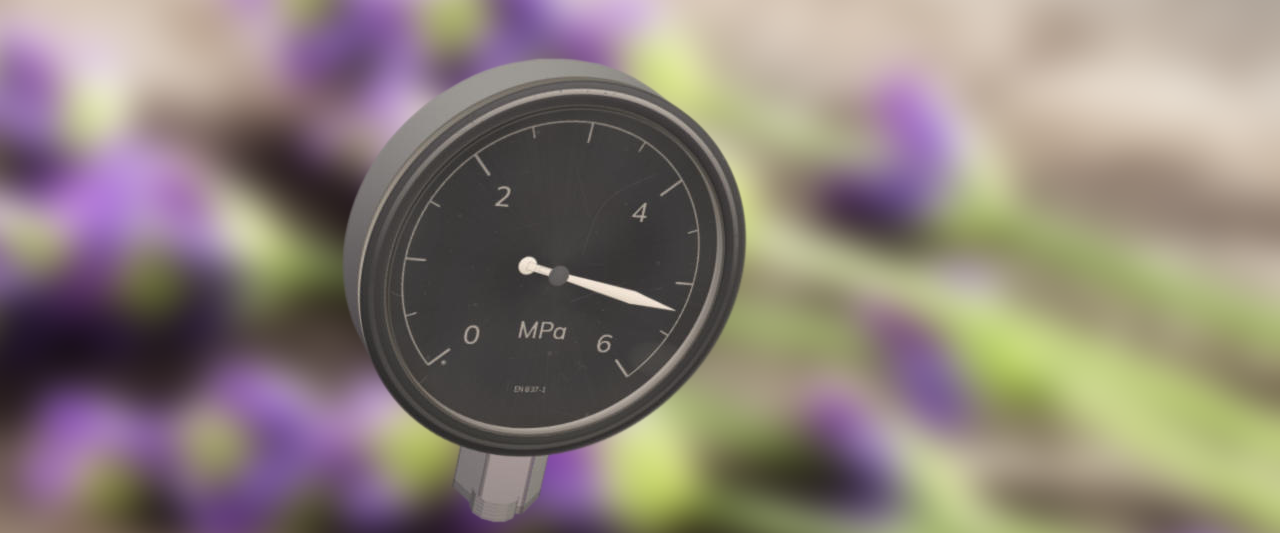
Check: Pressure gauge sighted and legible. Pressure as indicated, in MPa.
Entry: 5.25 MPa
